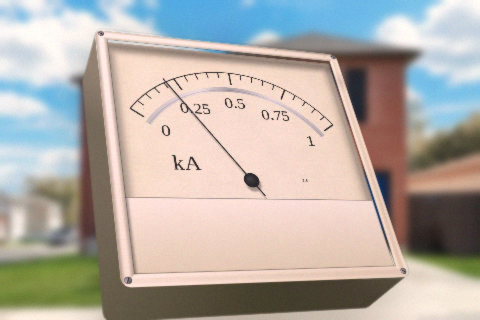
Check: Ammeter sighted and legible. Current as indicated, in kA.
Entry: 0.2 kA
